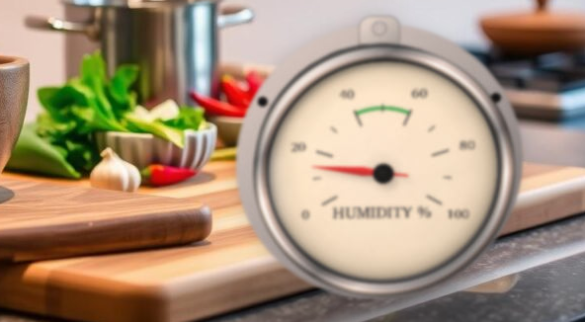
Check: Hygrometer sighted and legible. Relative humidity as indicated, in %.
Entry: 15 %
